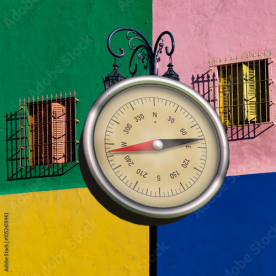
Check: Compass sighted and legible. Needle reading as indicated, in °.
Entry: 260 °
